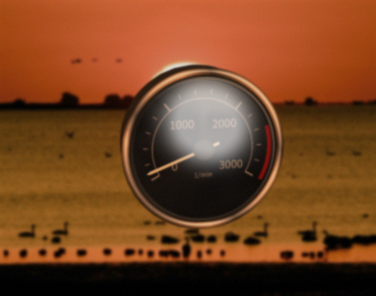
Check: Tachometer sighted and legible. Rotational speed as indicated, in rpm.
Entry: 100 rpm
